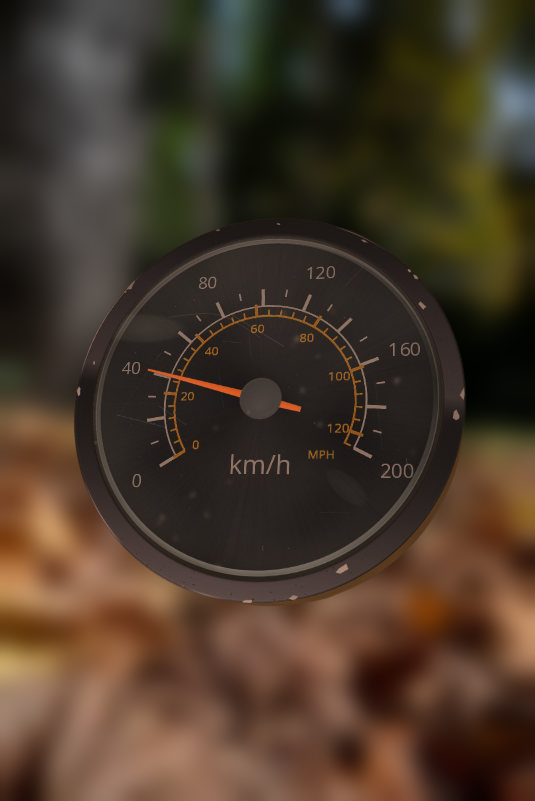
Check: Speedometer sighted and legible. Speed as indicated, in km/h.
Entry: 40 km/h
